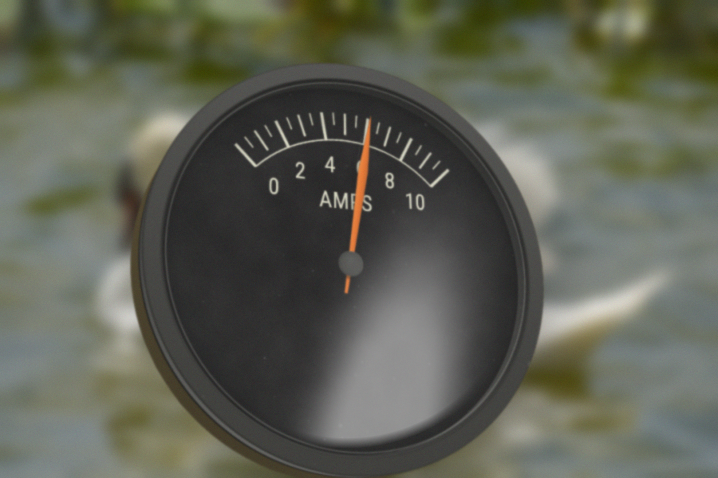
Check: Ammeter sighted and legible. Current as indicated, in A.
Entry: 6 A
